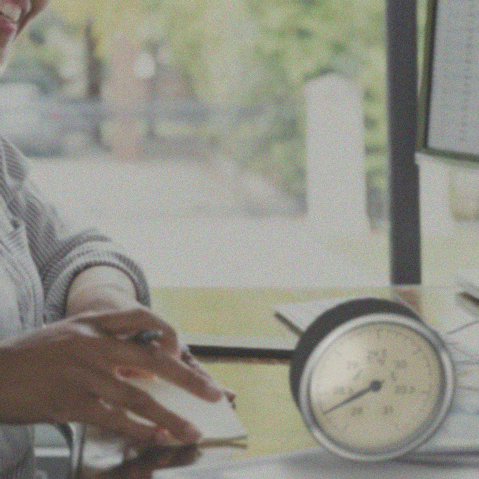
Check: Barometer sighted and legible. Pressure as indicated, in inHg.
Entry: 28.3 inHg
